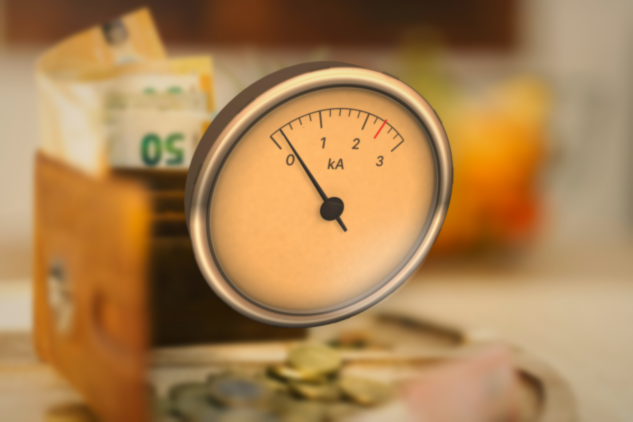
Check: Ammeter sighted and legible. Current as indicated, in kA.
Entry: 0.2 kA
